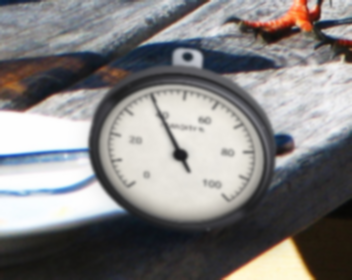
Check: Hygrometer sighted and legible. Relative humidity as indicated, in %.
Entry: 40 %
